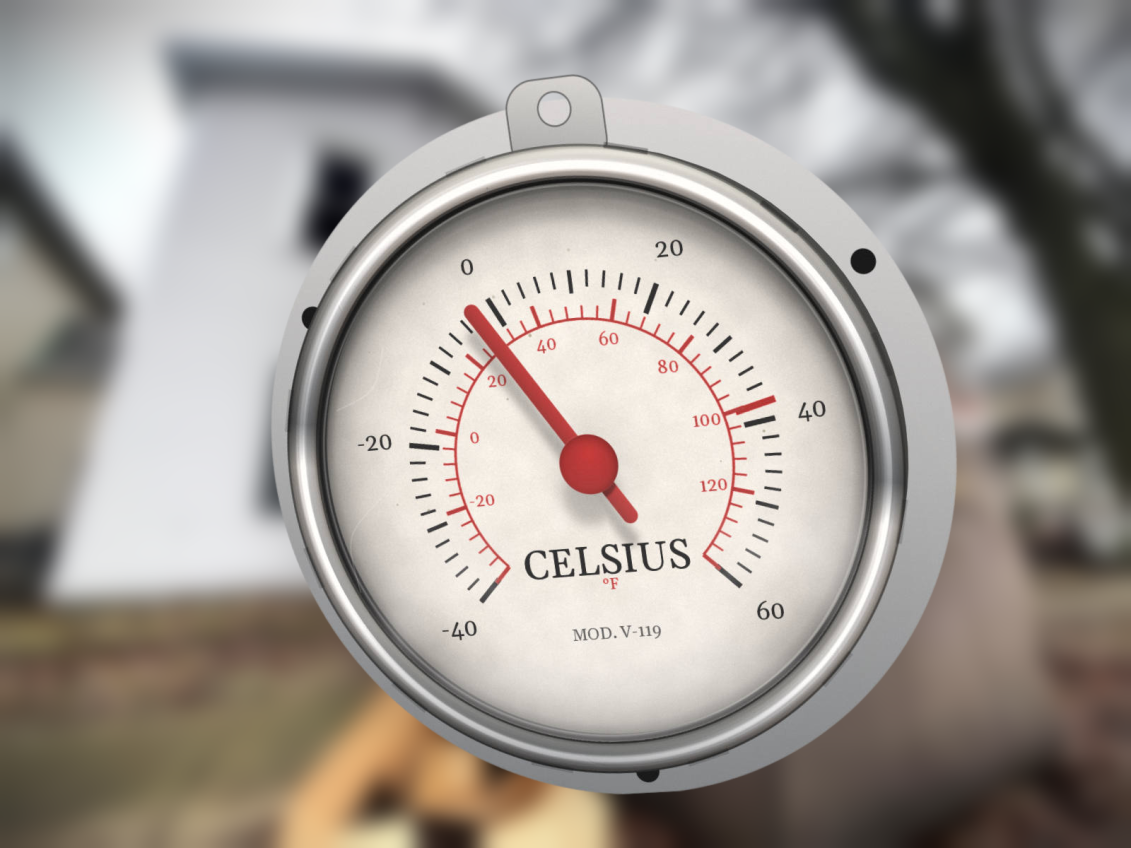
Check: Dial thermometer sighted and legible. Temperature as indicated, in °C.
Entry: -2 °C
